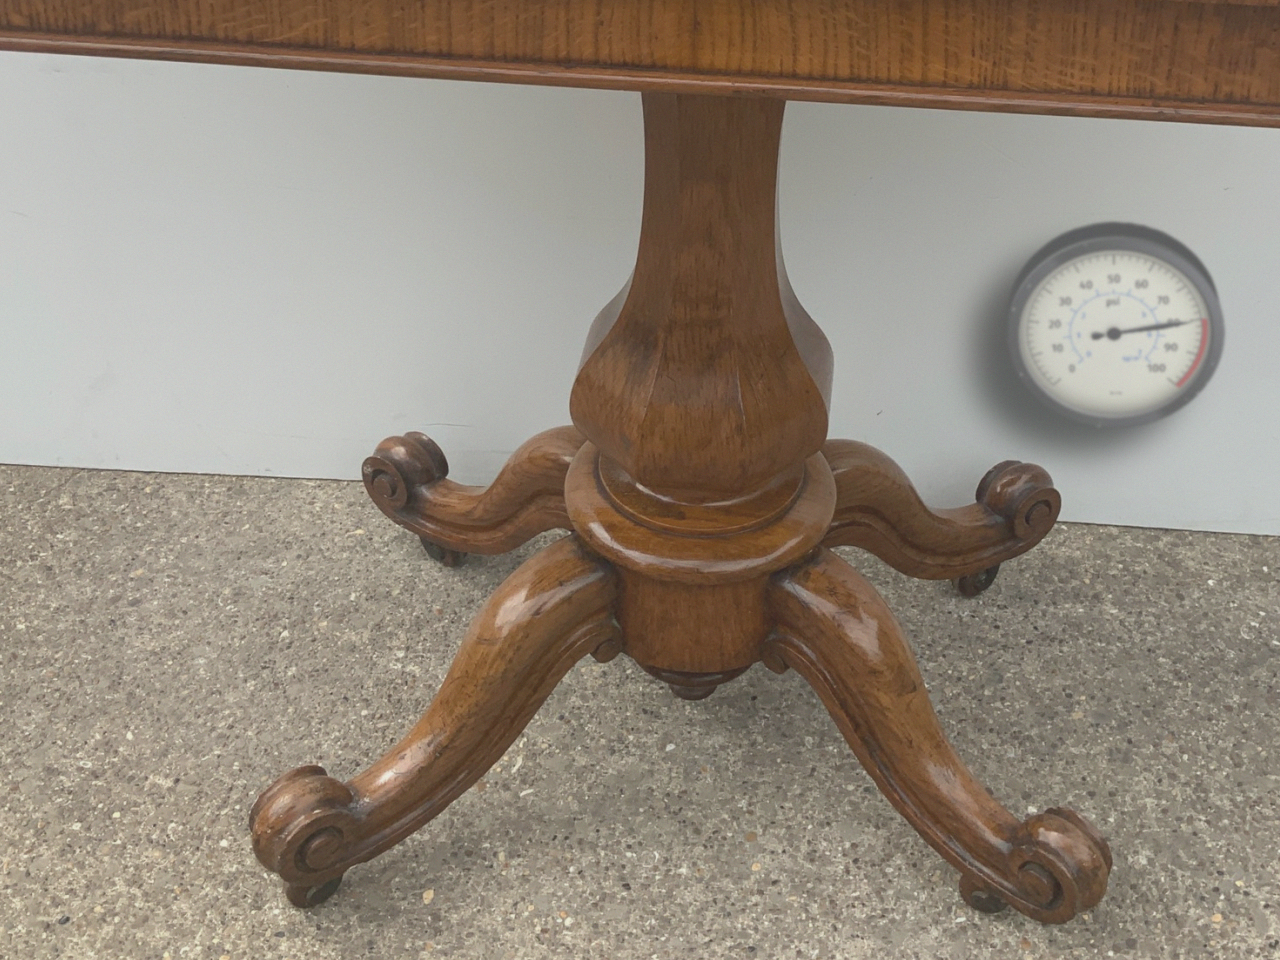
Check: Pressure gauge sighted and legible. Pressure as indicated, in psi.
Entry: 80 psi
